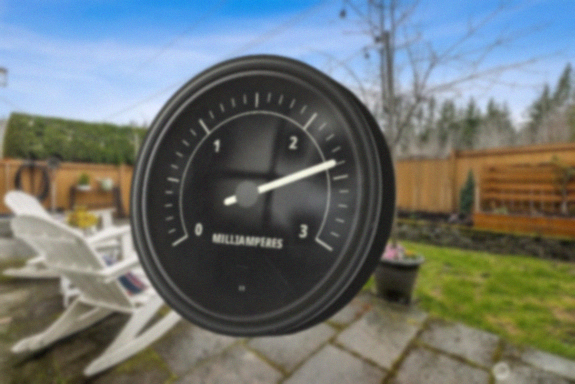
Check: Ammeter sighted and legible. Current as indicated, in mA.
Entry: 2.4 mA
